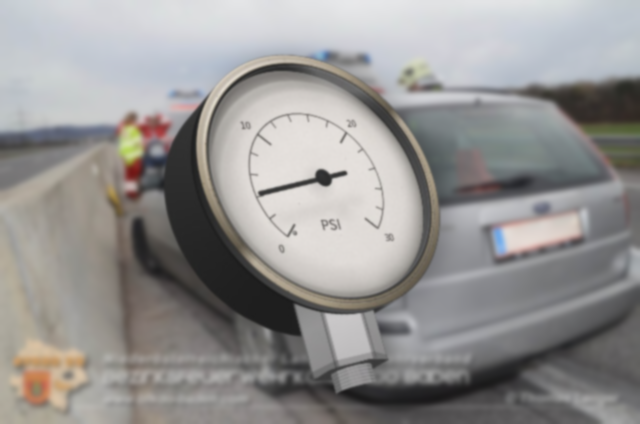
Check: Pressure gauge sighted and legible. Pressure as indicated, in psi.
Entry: 4 psi
